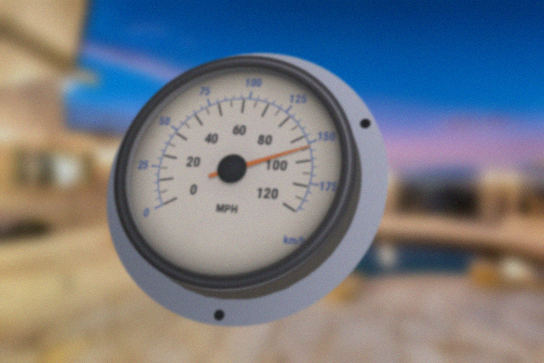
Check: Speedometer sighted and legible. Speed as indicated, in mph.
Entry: 95 mph
